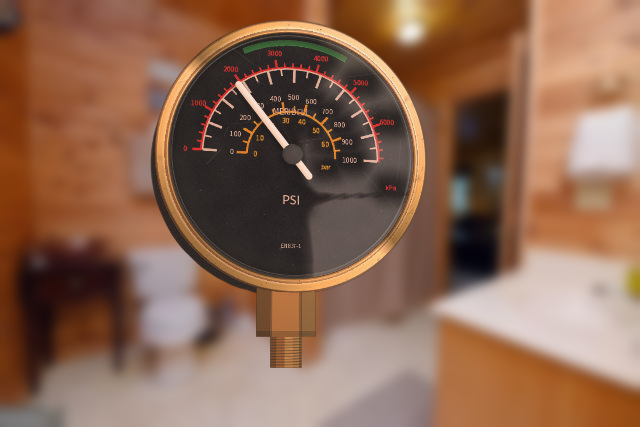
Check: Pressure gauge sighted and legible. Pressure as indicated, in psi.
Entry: 275 psi
